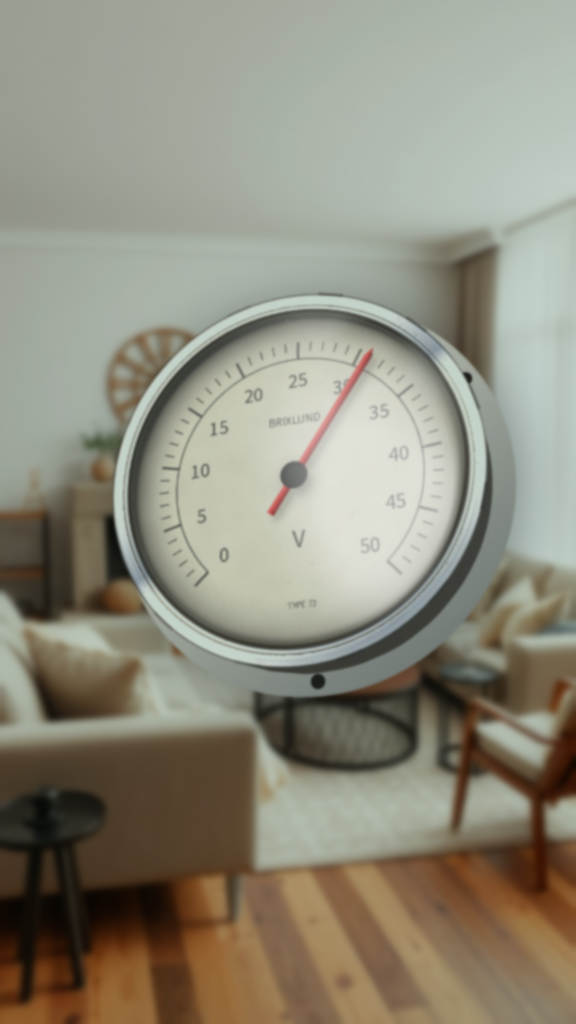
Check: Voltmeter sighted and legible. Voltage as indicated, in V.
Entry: 31 V
